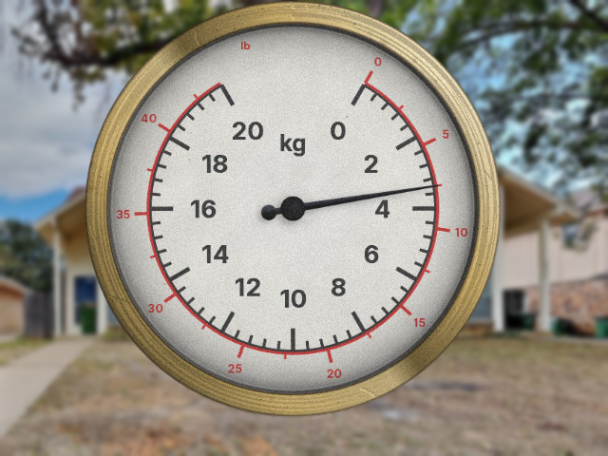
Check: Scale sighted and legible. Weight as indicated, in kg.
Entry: 3.4 kg
